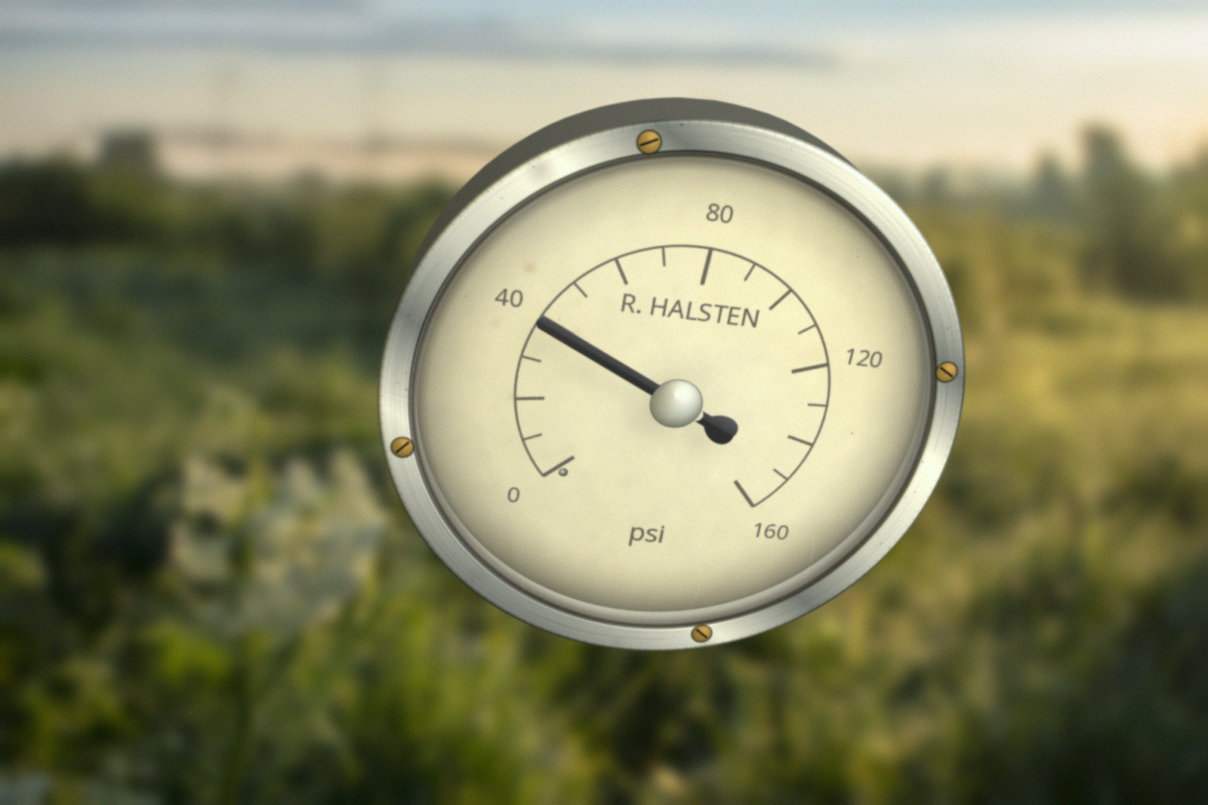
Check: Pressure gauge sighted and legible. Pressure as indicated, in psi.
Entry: 40 psi
